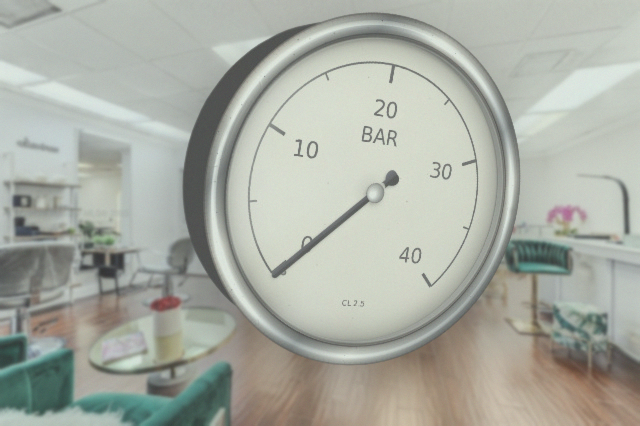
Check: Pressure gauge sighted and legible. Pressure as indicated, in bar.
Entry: 0 bar
